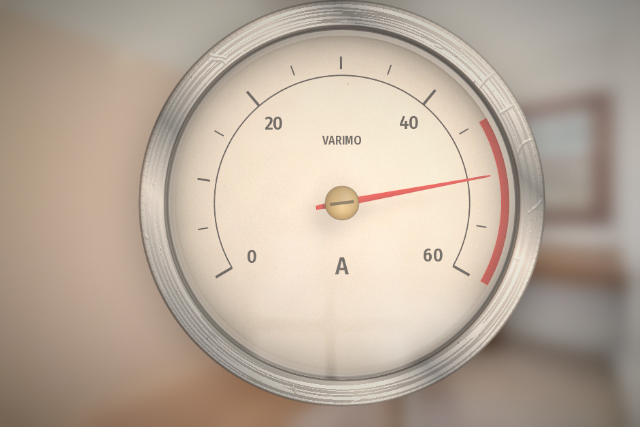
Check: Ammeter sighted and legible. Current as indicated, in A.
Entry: 50 A
